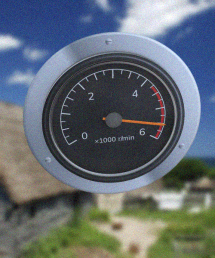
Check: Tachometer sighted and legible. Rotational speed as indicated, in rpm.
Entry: 5500 rpm
